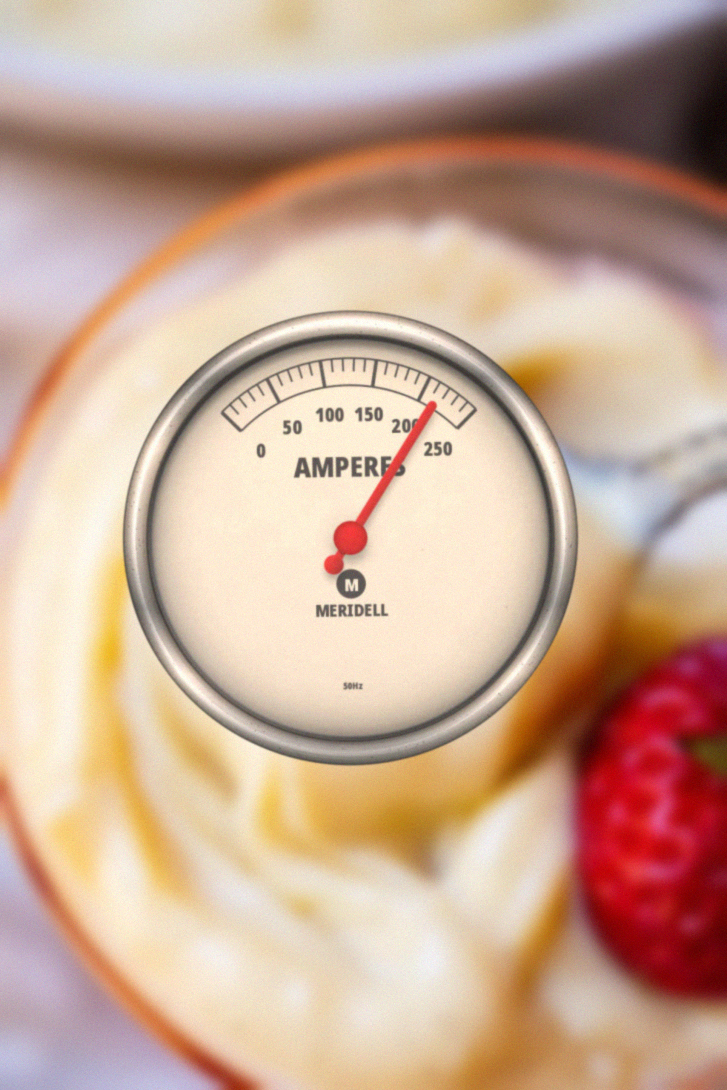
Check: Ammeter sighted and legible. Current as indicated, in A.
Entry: 215 A
